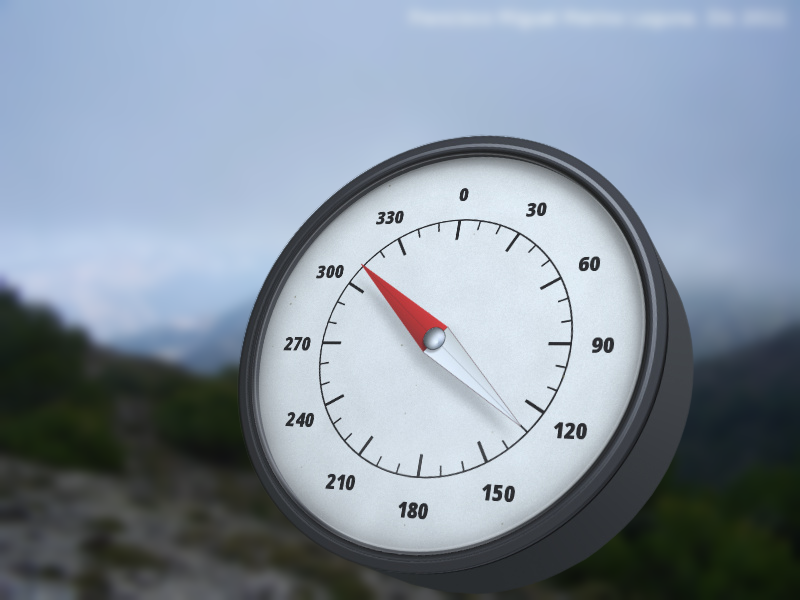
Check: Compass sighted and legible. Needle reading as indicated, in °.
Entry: 310 °
